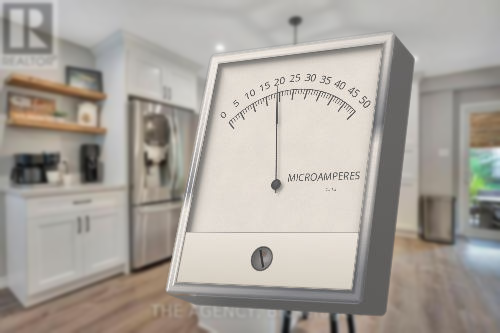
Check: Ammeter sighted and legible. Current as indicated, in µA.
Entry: 20 µA
